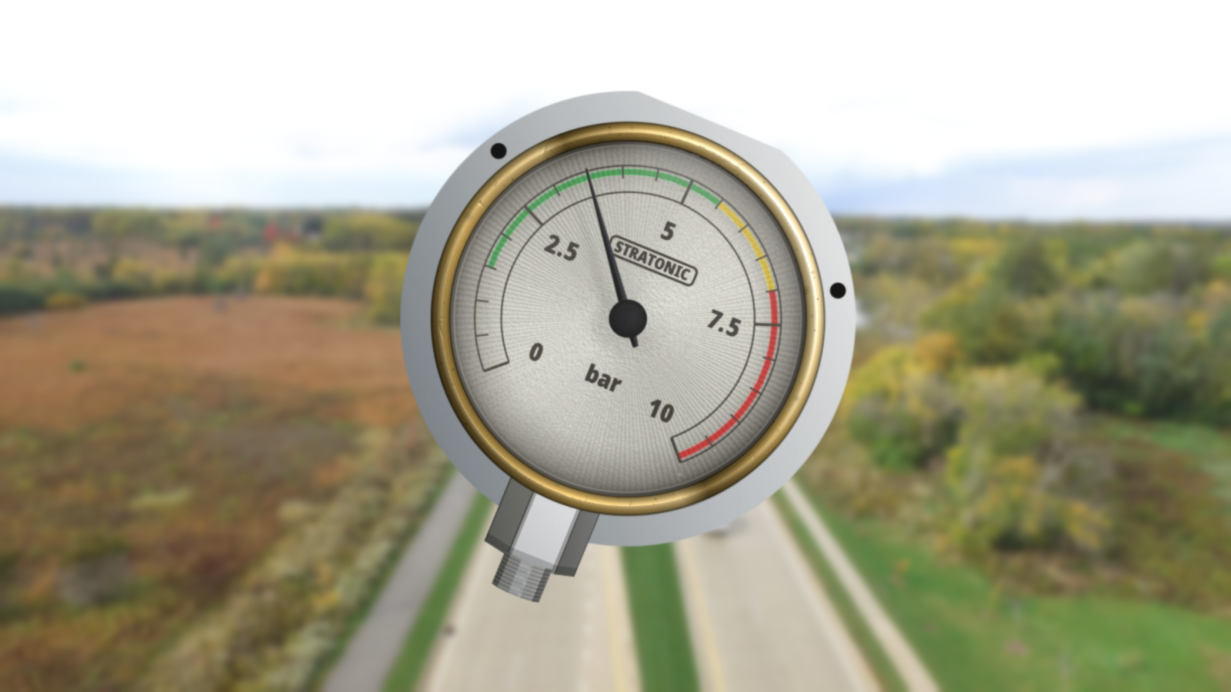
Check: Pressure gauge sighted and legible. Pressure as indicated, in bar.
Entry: 3.5 bar
